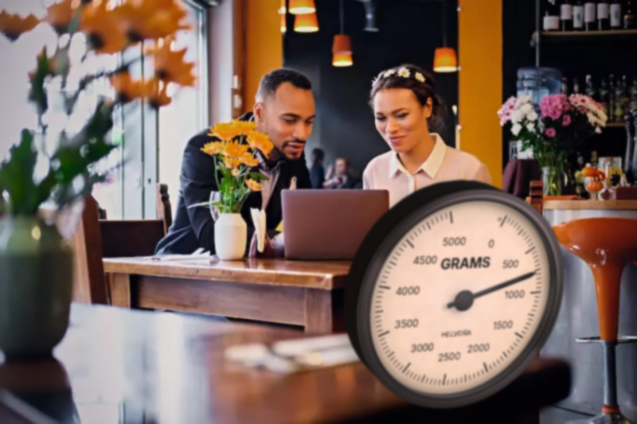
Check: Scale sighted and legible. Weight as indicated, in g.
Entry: 750 g
